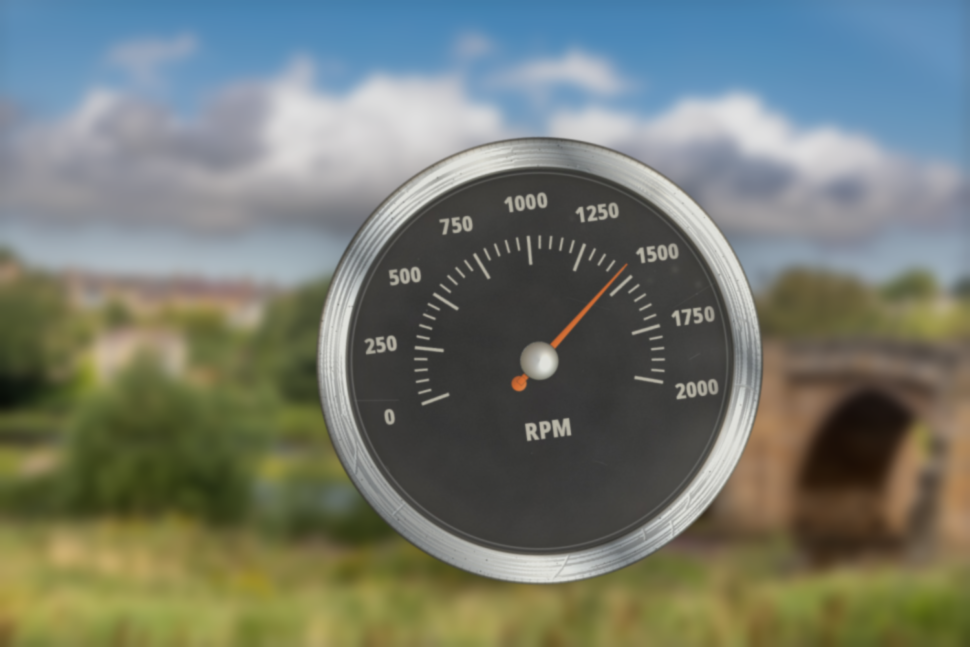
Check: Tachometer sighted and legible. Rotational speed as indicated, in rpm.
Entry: 1450 rpm
